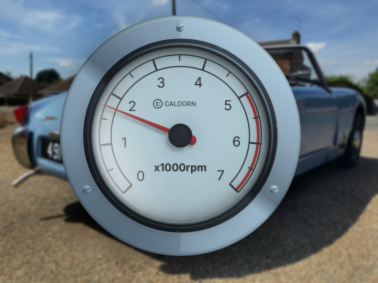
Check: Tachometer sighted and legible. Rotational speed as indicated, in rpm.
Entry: 1750 rpm
